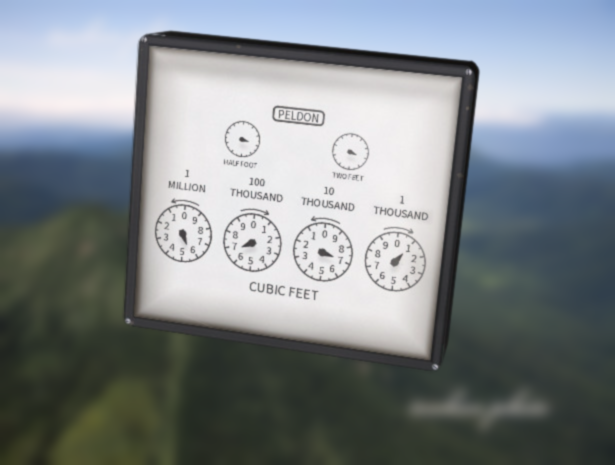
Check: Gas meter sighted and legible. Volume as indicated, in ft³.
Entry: 567100 ft³
